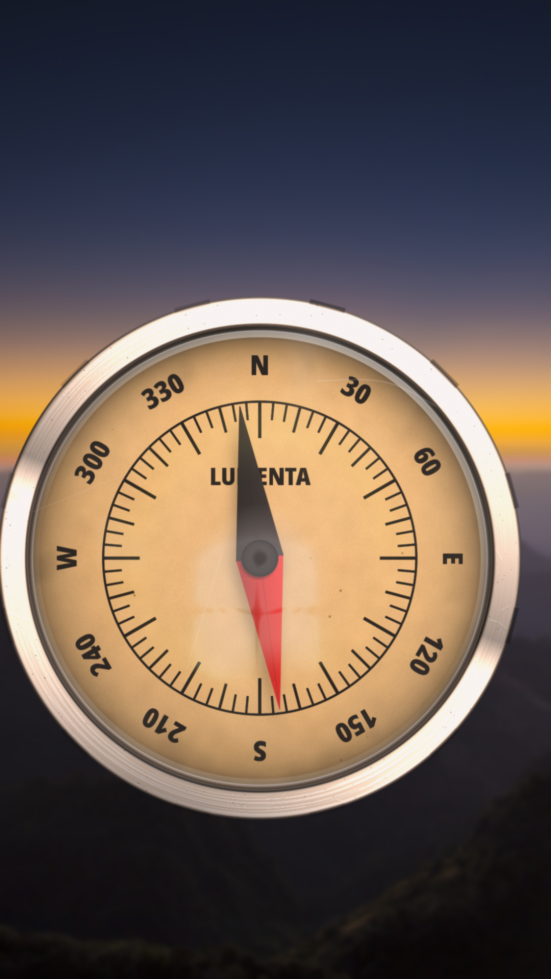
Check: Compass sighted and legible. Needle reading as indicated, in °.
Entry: 172.5 °
